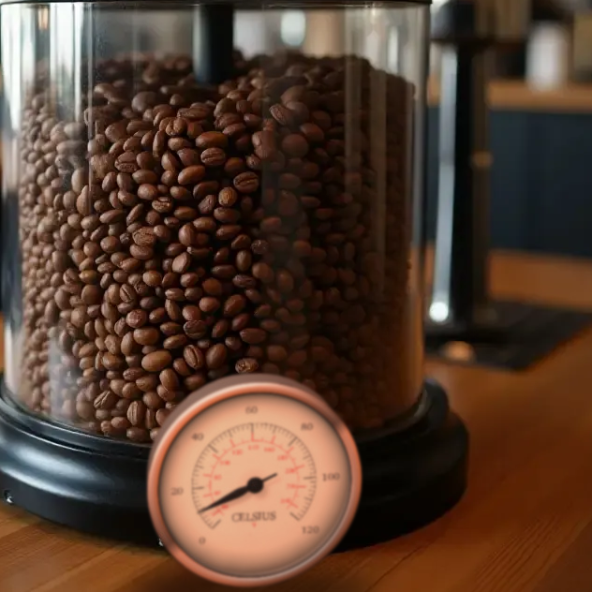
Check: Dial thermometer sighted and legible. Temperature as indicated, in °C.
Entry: 10 °C
